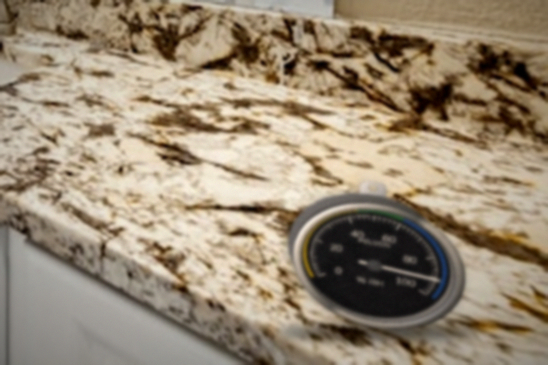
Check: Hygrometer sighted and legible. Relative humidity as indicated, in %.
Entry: 90 %
